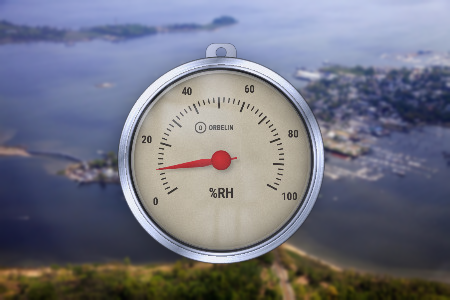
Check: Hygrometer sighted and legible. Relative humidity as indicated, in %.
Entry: 10 %
